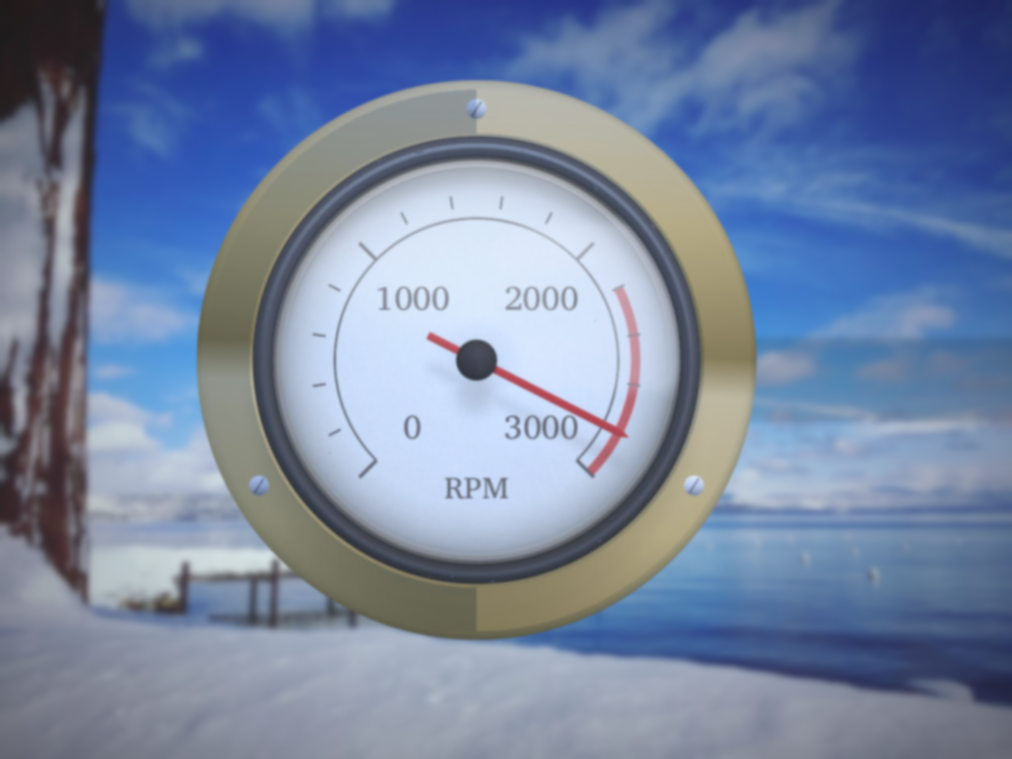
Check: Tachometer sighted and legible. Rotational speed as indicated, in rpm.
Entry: 2800 rpm
